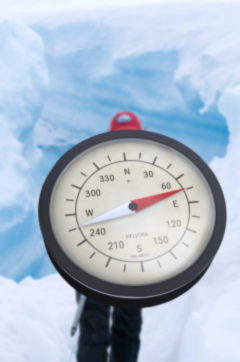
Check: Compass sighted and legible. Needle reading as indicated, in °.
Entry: 75 °
